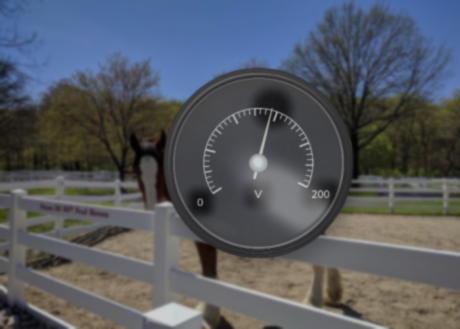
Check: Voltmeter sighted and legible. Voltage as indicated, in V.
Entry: 115 V
